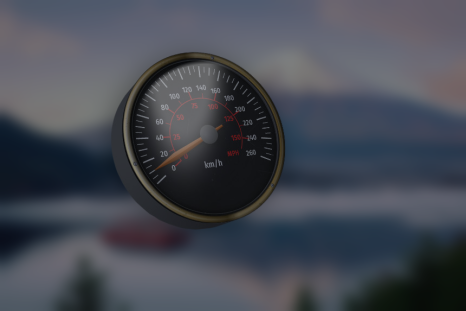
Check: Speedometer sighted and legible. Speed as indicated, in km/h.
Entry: 10 km/h
